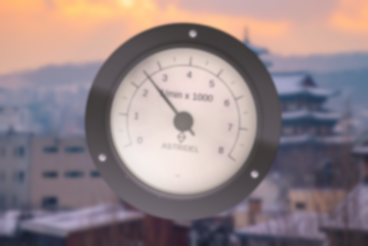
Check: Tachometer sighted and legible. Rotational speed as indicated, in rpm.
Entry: 2500 rpm
